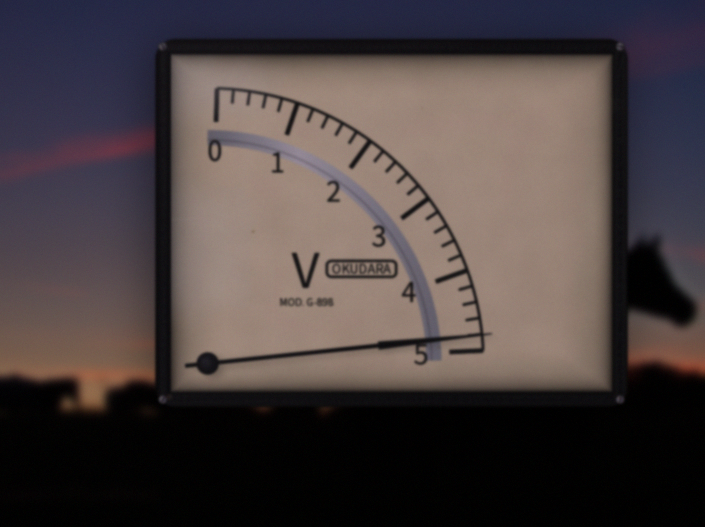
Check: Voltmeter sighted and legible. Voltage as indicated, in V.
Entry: 4.8 V
